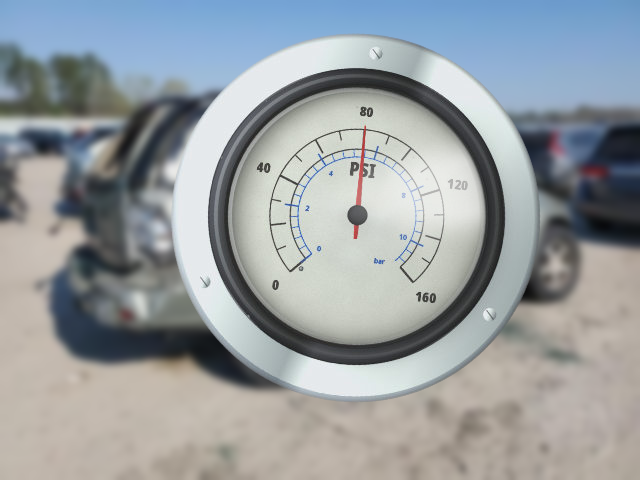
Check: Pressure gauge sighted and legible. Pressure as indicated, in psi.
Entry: 80 psi
